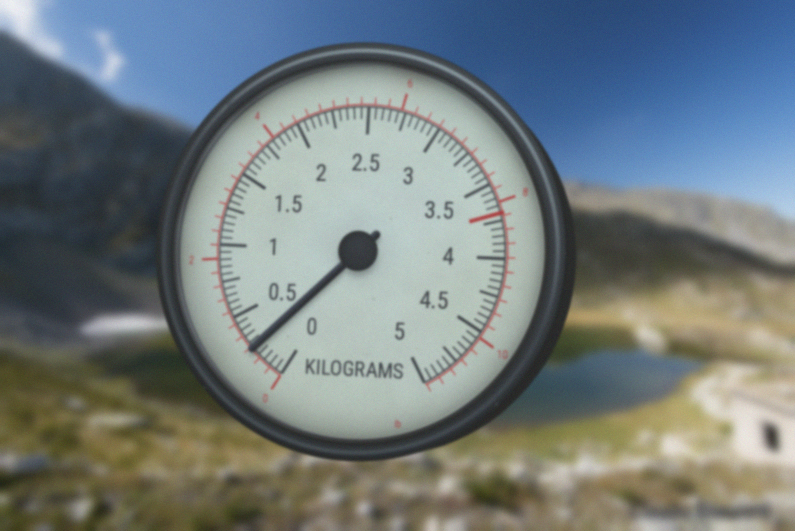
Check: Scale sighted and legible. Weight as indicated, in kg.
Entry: 0.25 kg
